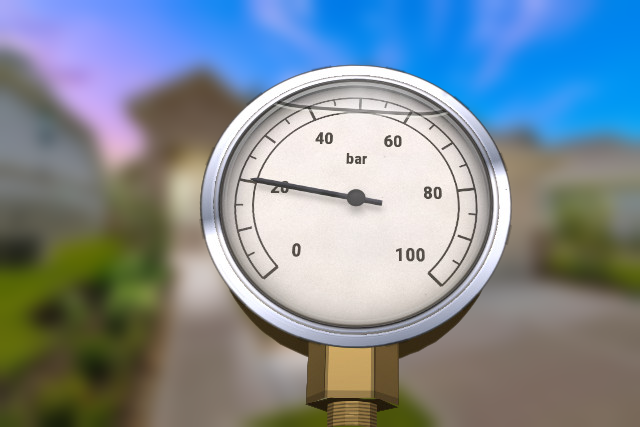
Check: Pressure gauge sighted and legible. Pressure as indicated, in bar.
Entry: 20 bar
